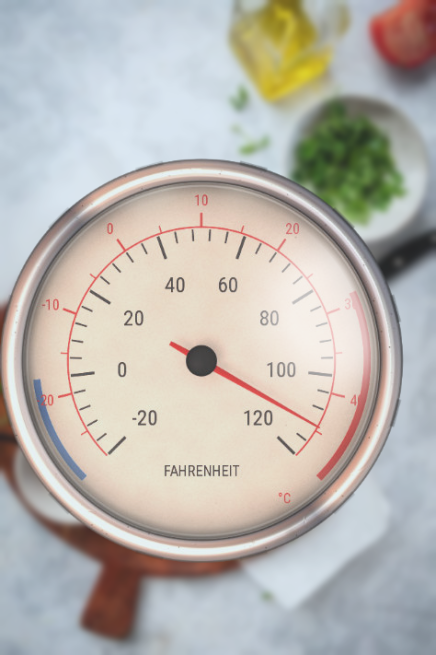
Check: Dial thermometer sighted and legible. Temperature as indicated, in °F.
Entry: 112 °F
